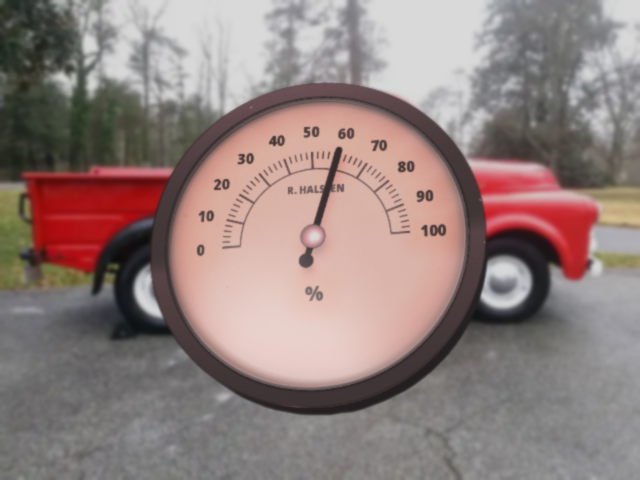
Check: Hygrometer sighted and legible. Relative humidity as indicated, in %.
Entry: 60 %
